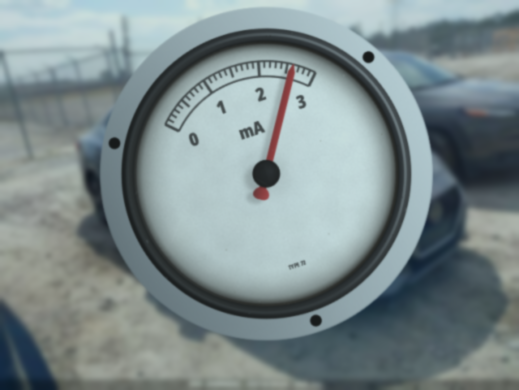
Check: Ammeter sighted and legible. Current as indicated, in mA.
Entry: 2.6 mA
